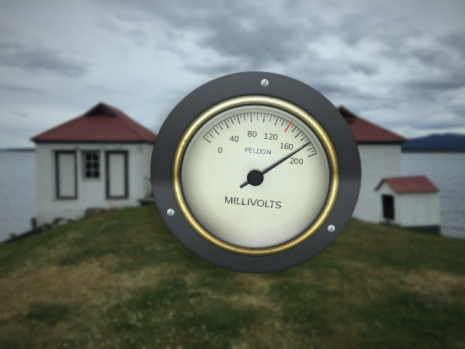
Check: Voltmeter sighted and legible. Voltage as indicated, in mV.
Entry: 180 mV
